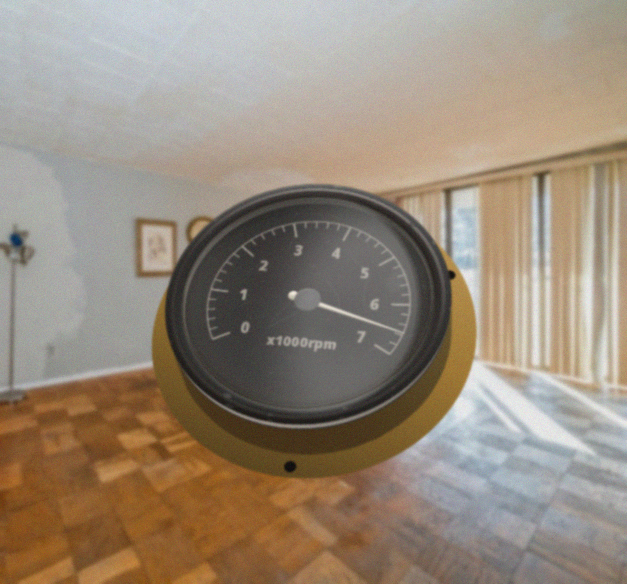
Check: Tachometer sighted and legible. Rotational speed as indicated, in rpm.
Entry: 6600 rpm
